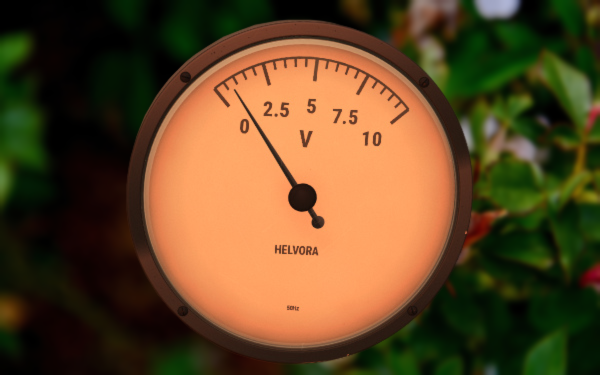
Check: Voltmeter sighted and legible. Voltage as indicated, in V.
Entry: 0.75 V
